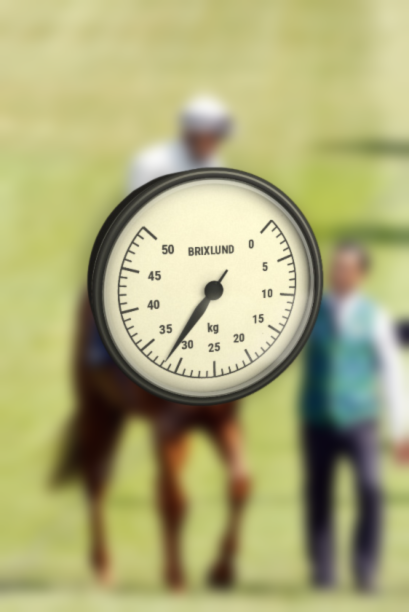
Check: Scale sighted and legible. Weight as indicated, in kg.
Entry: 32 kg
